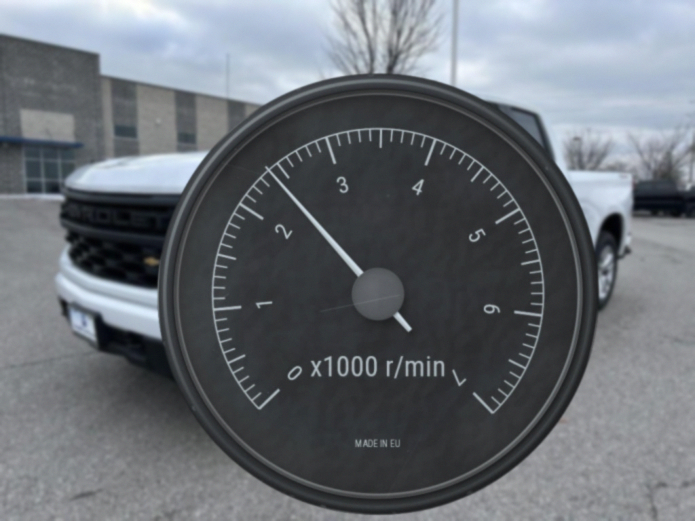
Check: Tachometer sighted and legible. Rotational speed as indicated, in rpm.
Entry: 2400 rpm
